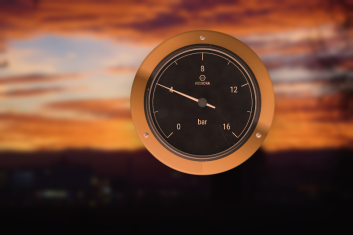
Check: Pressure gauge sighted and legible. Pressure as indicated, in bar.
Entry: 4 bar
